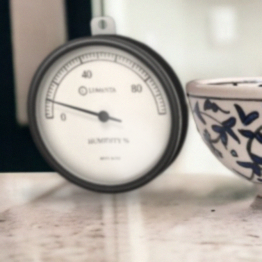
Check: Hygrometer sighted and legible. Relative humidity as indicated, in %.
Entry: 10 %
